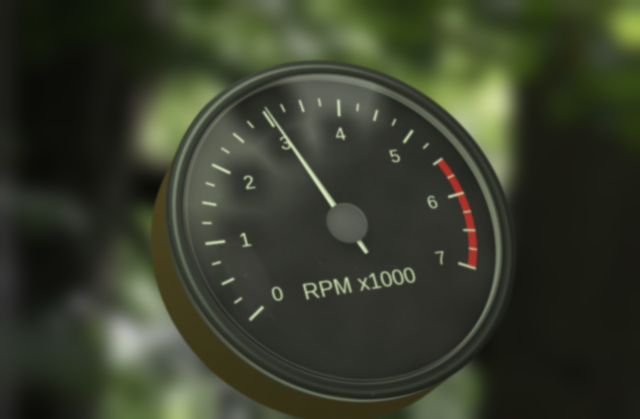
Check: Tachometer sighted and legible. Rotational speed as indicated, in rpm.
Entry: 3000 rpm
